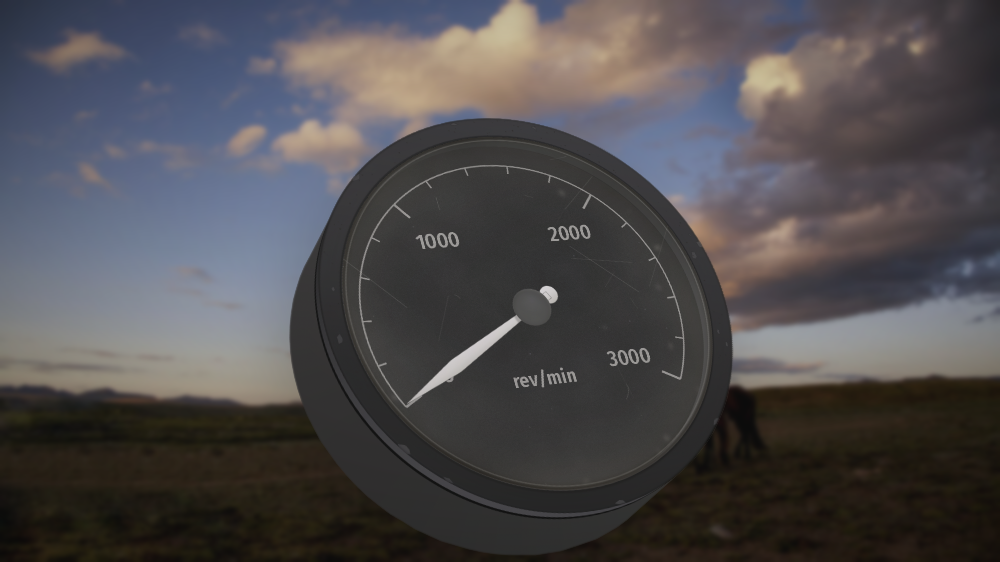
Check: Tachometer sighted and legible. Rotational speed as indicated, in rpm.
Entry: 0 rpm
